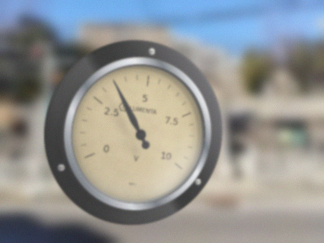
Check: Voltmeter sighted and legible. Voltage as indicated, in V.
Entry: 3.5 V
